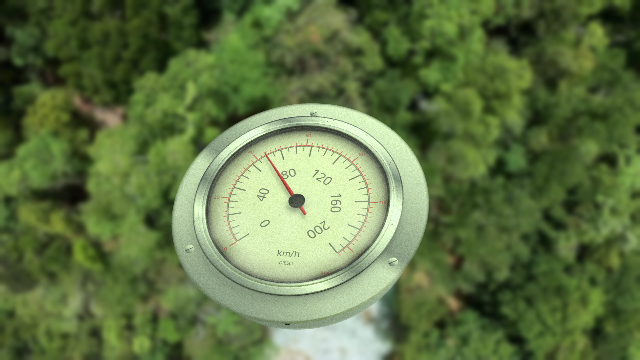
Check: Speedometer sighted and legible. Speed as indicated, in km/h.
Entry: 70 km/h
